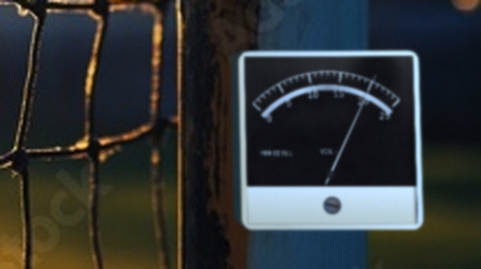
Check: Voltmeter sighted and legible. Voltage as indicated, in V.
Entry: 20 V
